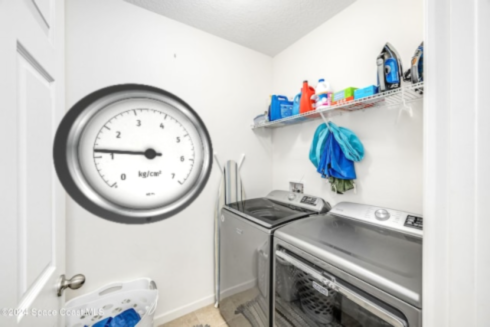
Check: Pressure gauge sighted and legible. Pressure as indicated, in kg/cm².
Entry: 1.2 kg/cm²
